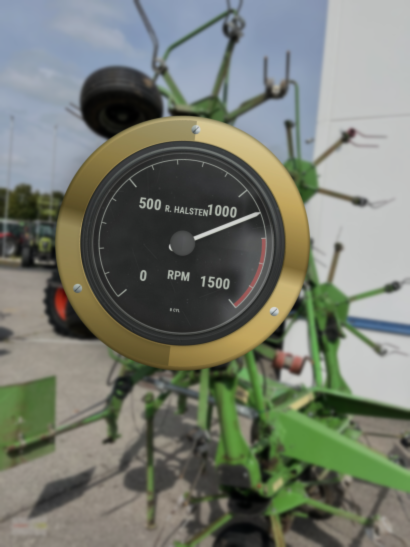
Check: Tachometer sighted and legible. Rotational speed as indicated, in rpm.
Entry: 1100 rpm
